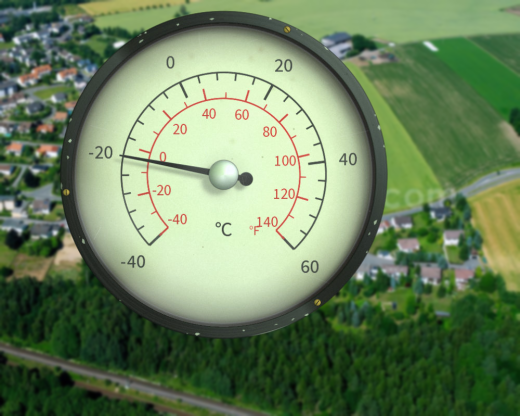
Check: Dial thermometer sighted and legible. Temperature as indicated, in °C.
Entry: -20 °C
